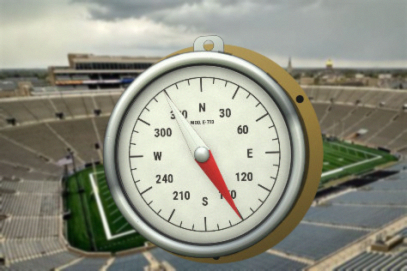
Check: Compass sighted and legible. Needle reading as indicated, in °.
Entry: 150 °
